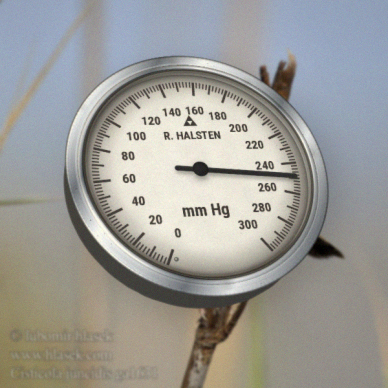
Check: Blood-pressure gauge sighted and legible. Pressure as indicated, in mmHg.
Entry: 250 mmHg
